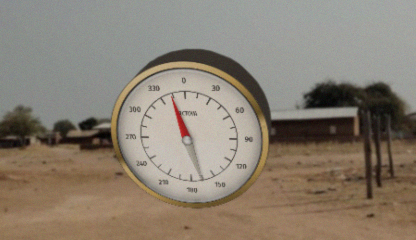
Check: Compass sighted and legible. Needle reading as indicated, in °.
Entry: 345 °
